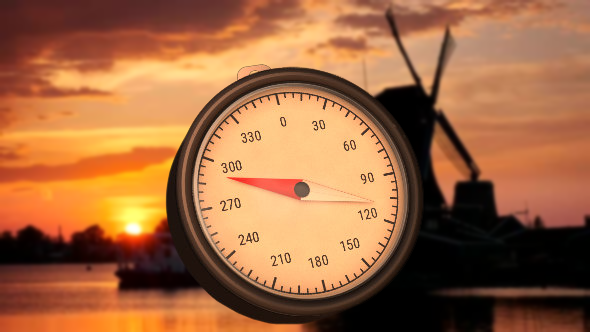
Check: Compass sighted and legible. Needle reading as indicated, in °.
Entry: 290 °
